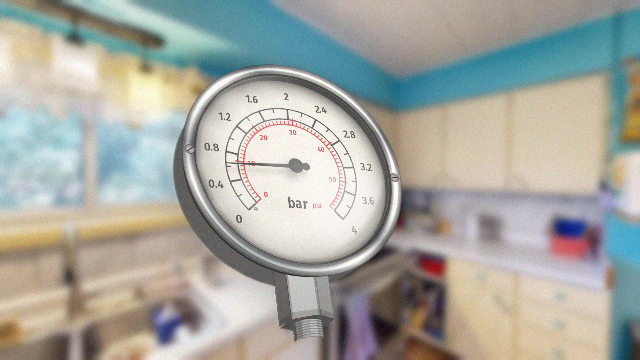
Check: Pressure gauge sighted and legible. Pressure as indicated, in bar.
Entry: 0.6 bar
